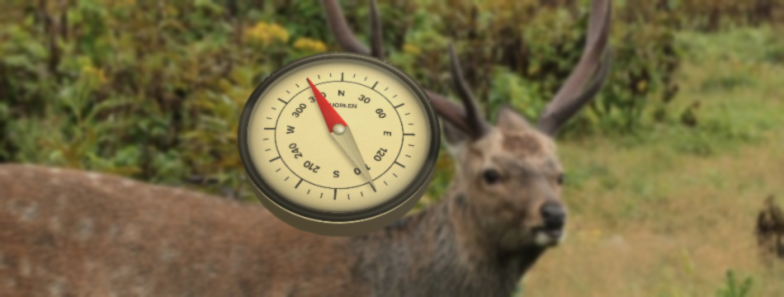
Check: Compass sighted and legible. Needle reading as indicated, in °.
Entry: 330 °
